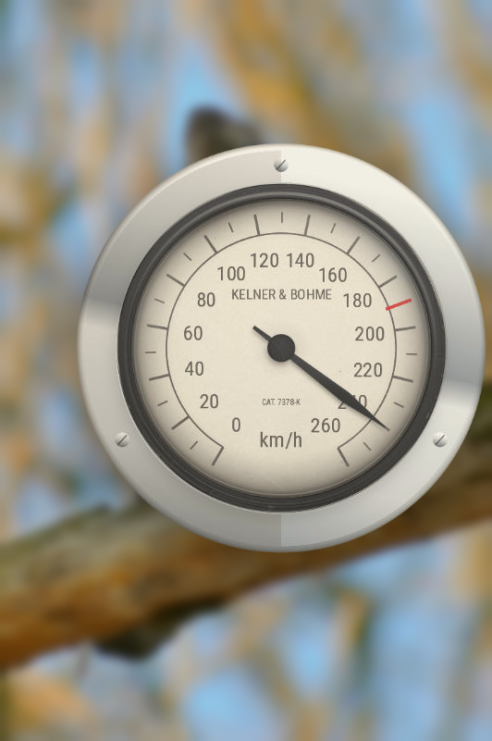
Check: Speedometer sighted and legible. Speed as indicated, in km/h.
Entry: 240 km/h
